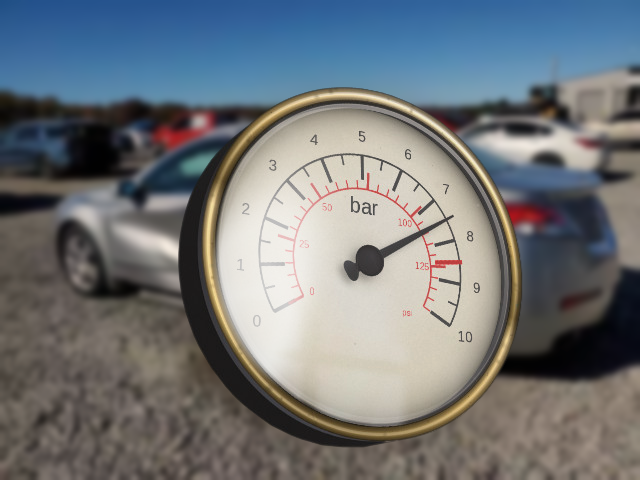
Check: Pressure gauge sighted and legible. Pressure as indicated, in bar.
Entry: 7.5 bar
